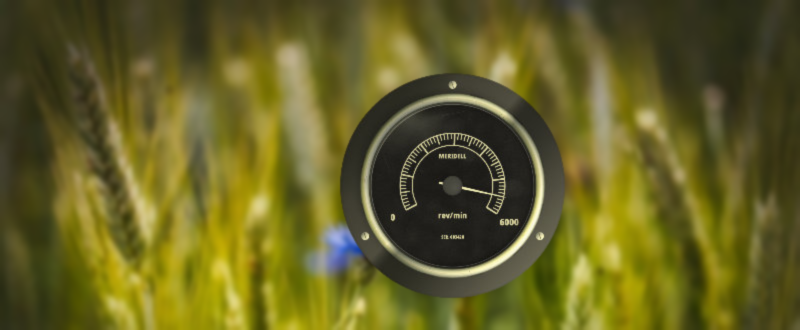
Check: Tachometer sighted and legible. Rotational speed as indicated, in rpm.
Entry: 5500 rpm
